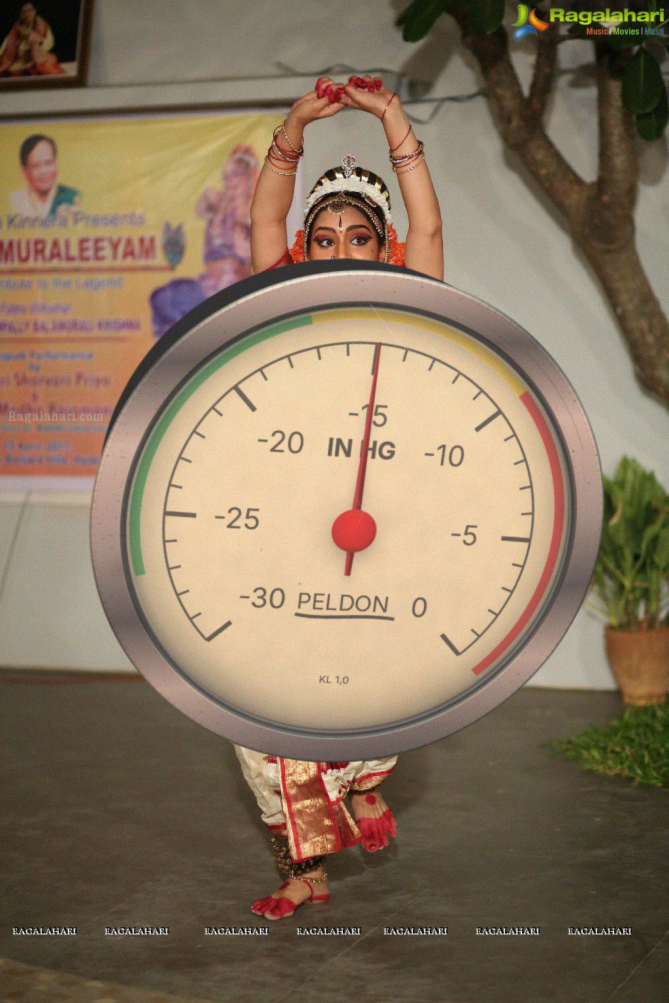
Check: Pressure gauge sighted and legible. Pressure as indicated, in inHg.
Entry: -15 inHg
